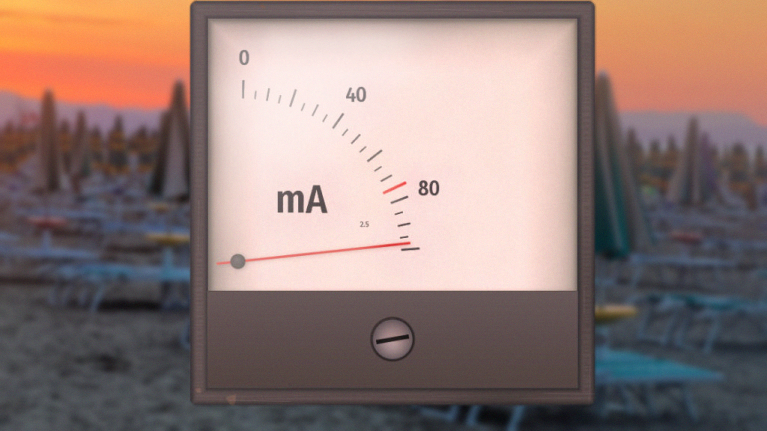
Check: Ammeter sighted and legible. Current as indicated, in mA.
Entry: 97.5 mA
